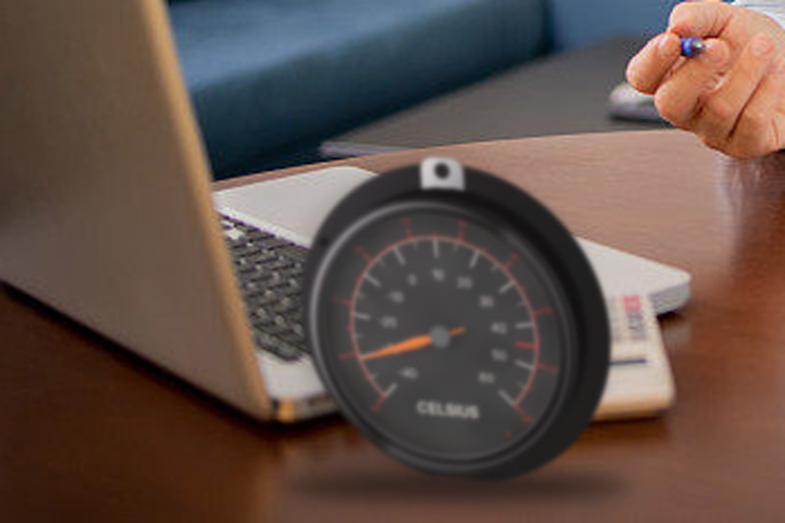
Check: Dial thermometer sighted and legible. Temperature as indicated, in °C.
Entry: -30 °C
